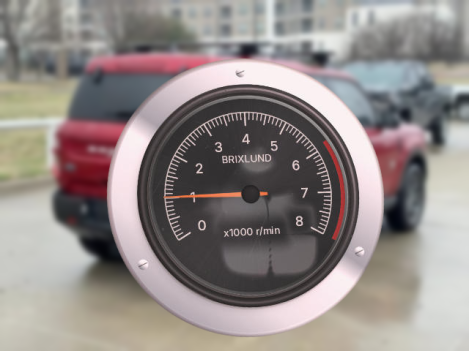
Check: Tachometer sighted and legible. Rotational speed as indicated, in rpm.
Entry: 1000 rpm
